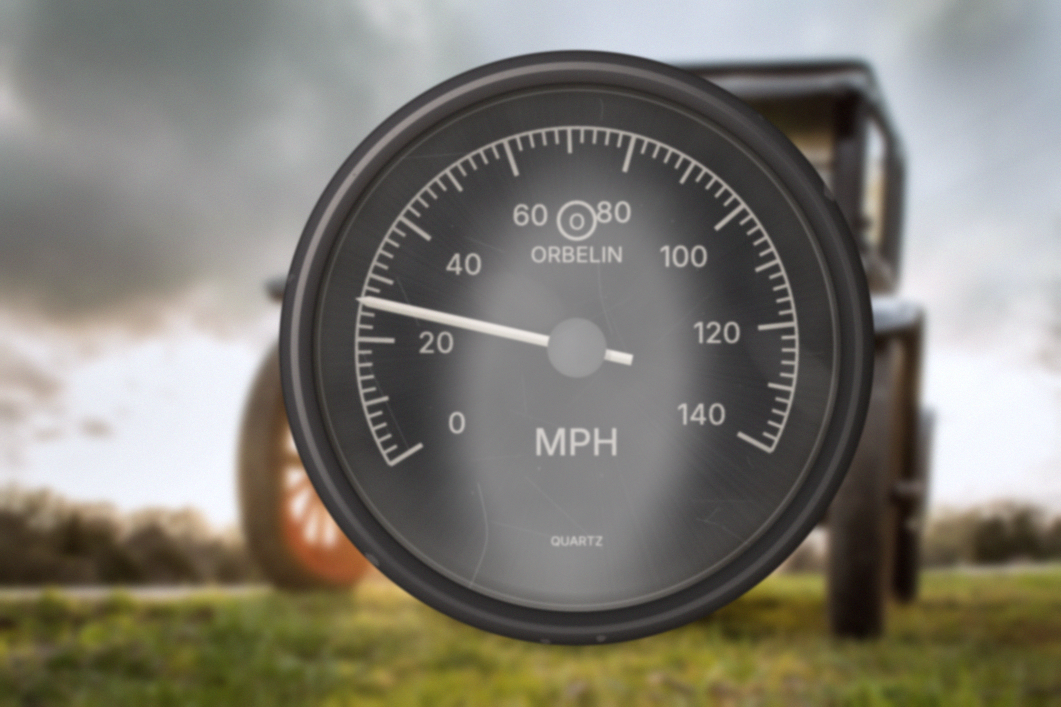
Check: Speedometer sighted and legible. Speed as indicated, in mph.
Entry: 26 mph
